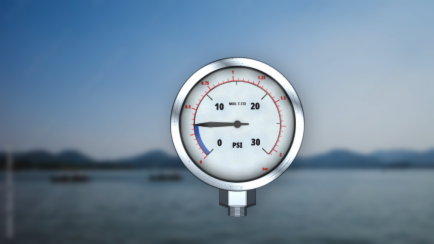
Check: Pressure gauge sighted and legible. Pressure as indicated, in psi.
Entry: 5 psi
